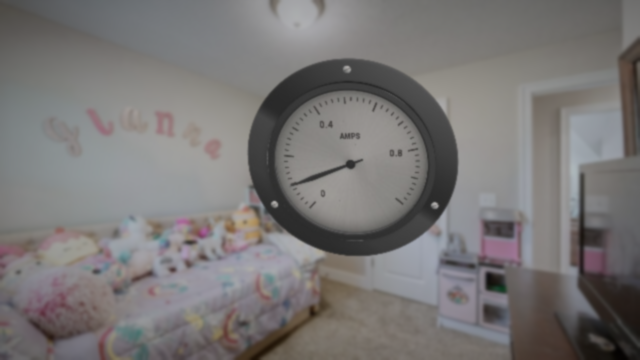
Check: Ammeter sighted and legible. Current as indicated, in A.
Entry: 0.1 A
